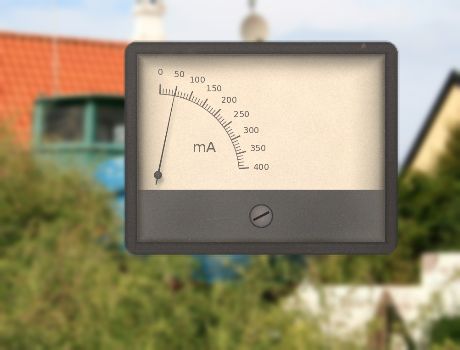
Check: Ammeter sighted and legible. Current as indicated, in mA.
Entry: 50 mA
